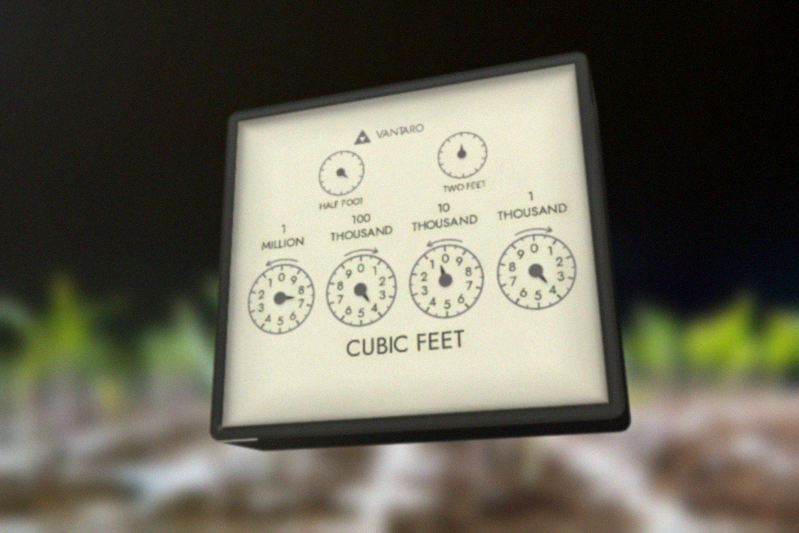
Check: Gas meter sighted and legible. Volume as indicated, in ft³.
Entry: 740400 ft³
